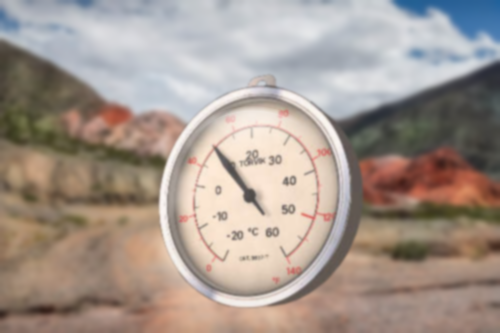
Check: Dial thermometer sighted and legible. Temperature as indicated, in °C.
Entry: 10 °C
